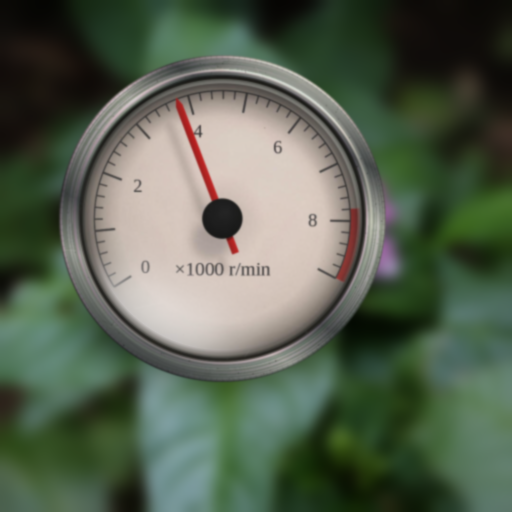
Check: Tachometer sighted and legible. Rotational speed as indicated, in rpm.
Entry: 3800 rpm
